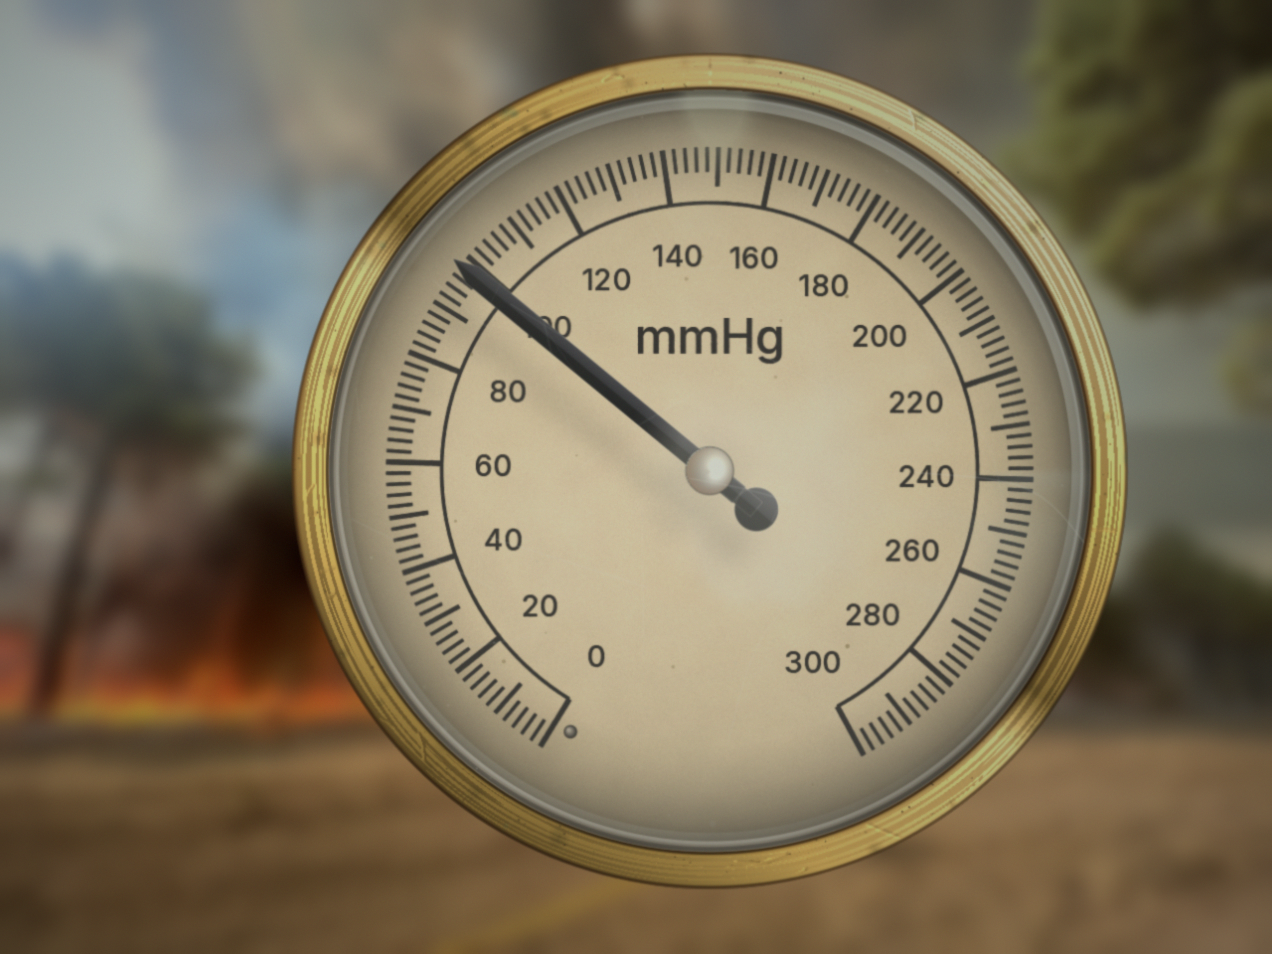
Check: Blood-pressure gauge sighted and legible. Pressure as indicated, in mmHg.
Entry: 98 mmHg
